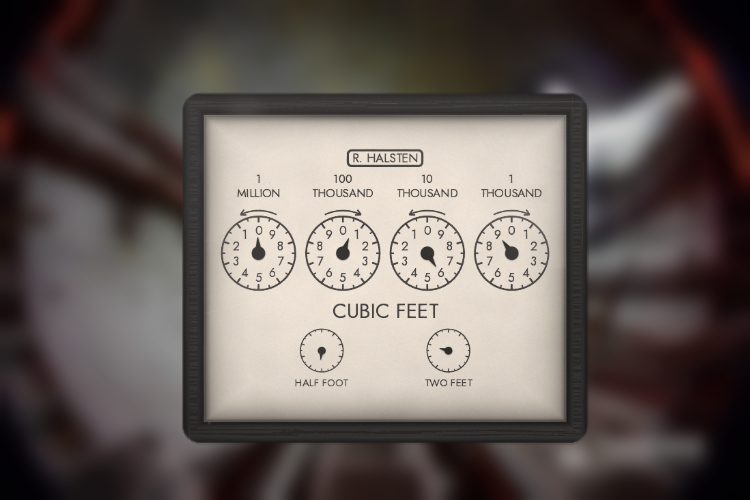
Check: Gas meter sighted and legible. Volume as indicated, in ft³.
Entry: 5900 ft³
